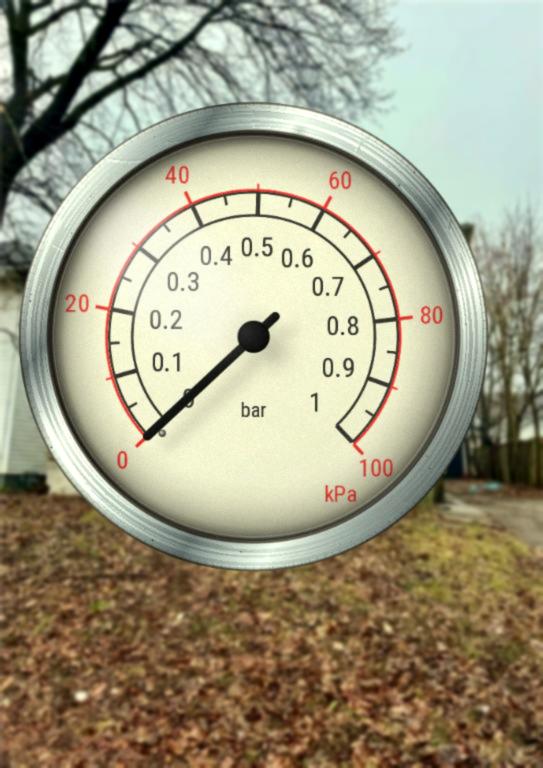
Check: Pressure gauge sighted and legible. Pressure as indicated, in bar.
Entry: 0 bar
